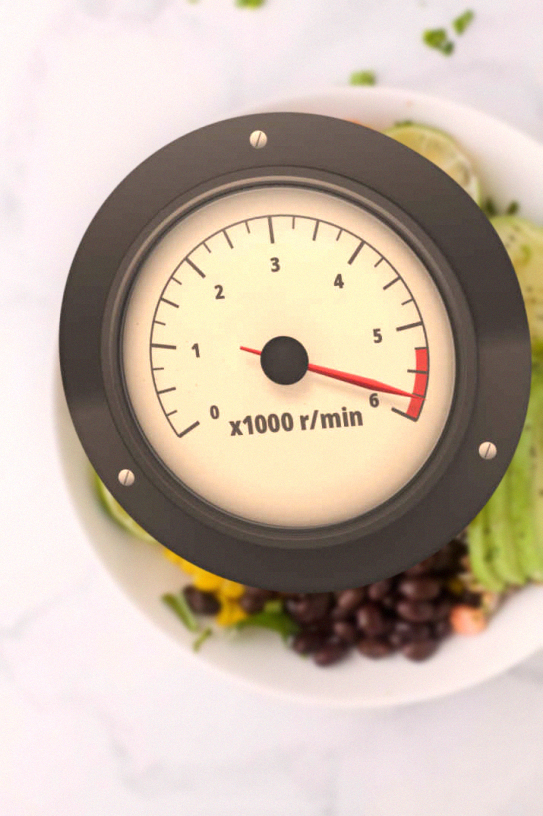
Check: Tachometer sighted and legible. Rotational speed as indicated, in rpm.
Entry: 5750 rpm
